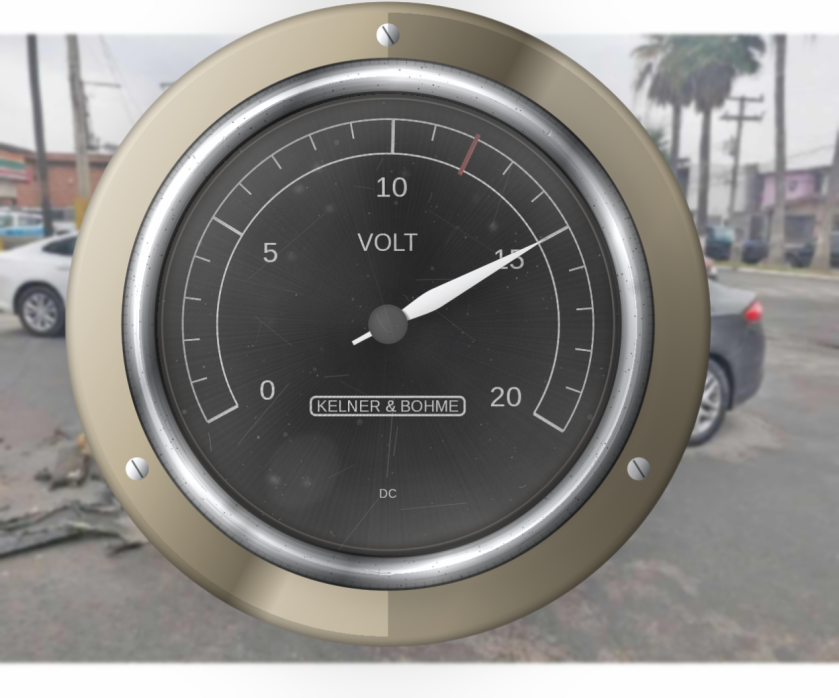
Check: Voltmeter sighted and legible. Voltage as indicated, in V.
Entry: 15 V
